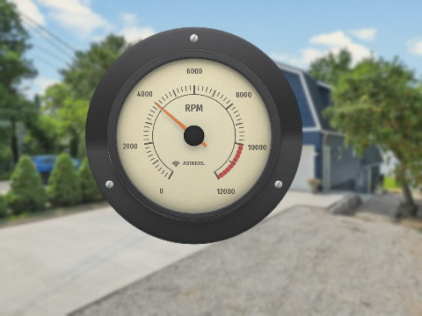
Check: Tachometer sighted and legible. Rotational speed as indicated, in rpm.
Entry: 4000 rpm
